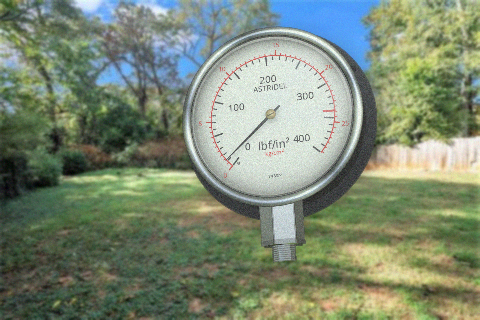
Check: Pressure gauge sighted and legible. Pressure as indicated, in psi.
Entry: 10 psi
